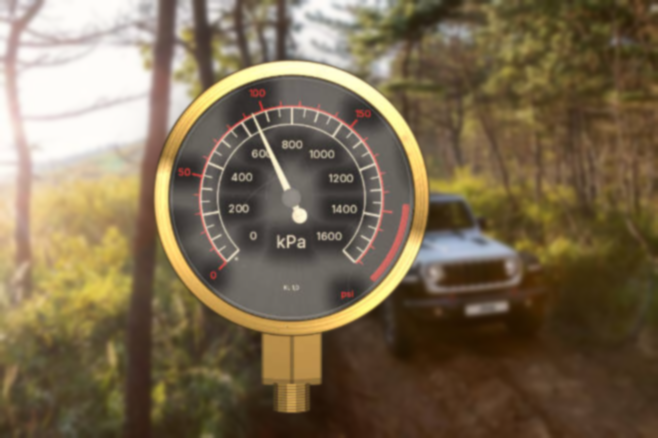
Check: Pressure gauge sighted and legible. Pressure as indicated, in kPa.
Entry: 650 kPa
